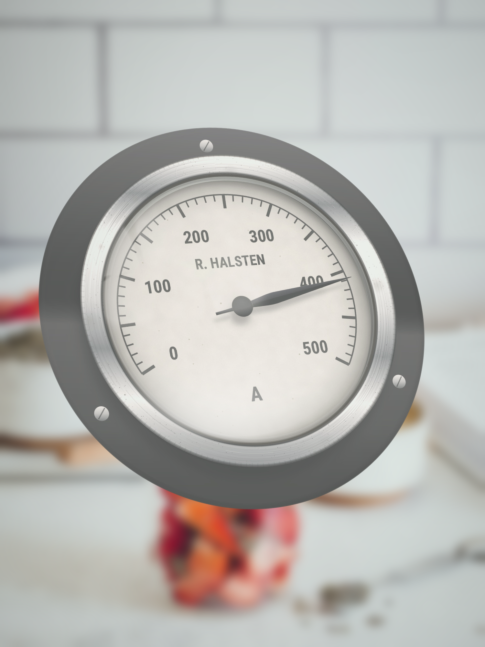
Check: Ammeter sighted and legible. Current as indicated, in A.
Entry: 410 A
